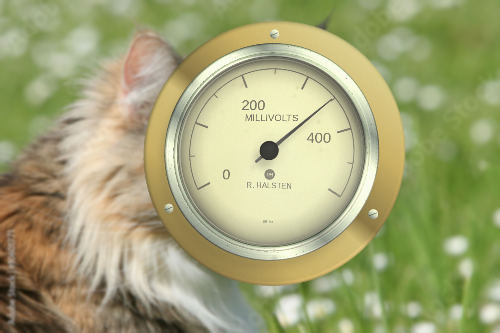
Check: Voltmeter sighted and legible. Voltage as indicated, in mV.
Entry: 350 mV
